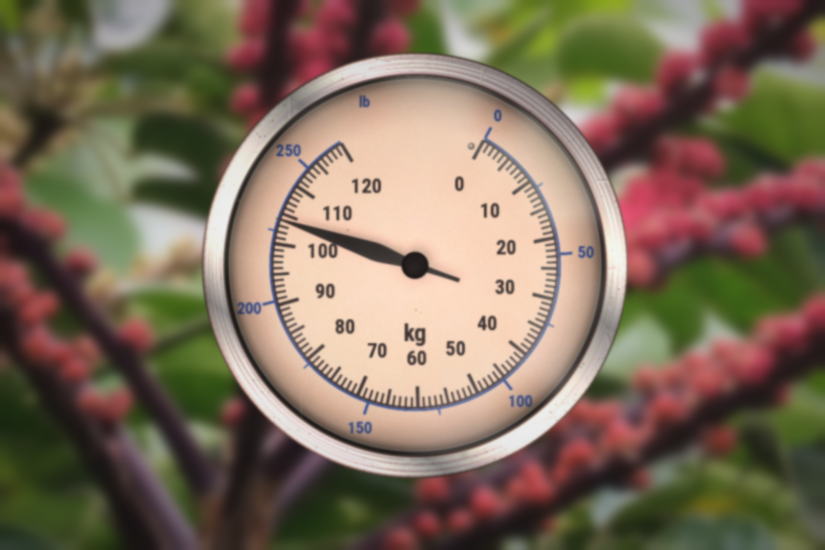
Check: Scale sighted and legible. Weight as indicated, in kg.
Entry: 104 kg
